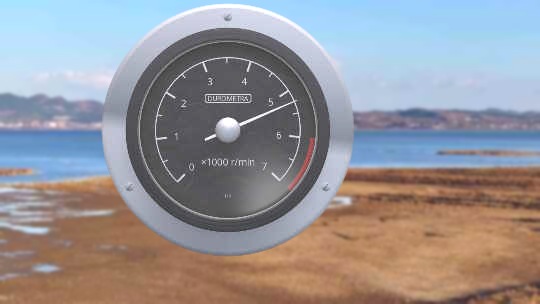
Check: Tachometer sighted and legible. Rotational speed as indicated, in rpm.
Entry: 5250 rpm
